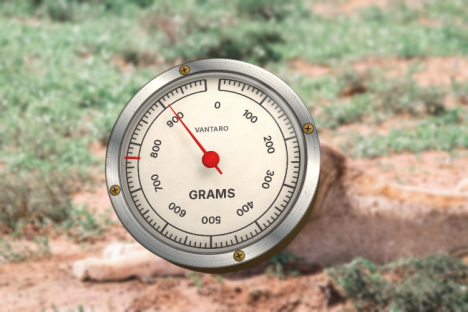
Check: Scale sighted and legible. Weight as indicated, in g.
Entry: 910 g
